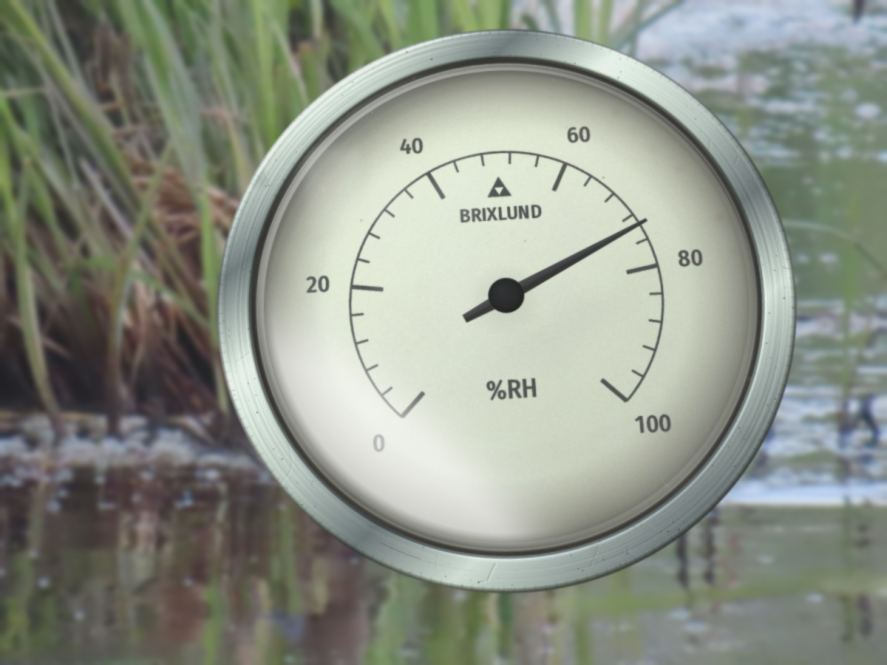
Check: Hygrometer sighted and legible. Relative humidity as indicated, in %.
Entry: 74 %
